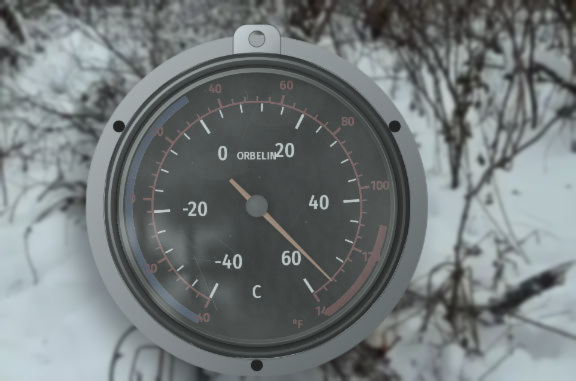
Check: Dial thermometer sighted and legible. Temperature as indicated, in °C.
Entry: 56 °C
